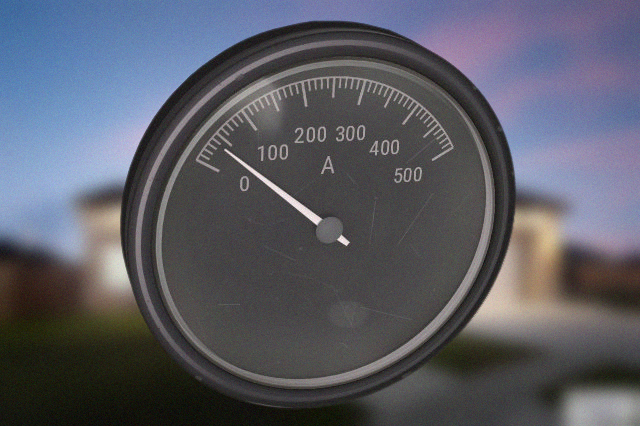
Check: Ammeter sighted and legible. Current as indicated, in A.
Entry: 40 A
